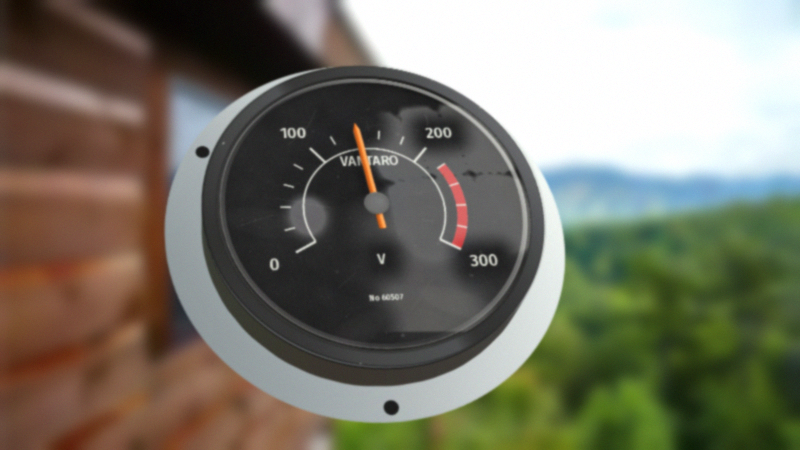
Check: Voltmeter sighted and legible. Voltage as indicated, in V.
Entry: 140 V
